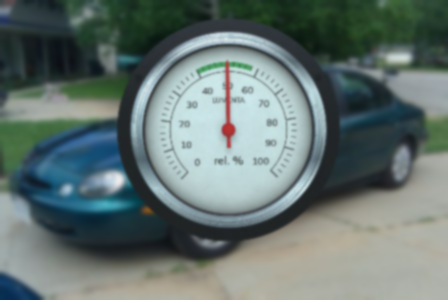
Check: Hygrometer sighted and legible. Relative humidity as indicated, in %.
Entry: 50 %
